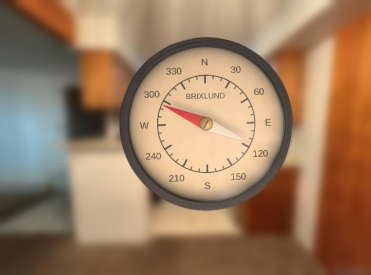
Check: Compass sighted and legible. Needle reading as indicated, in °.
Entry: 295 °
